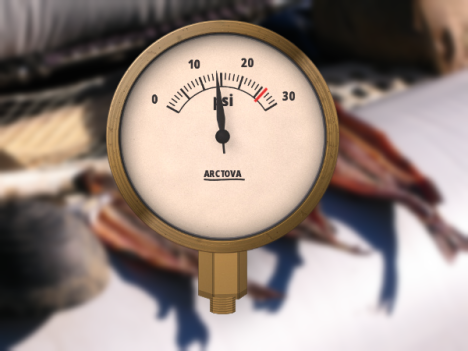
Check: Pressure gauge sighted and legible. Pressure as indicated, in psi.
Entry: 14 psi
